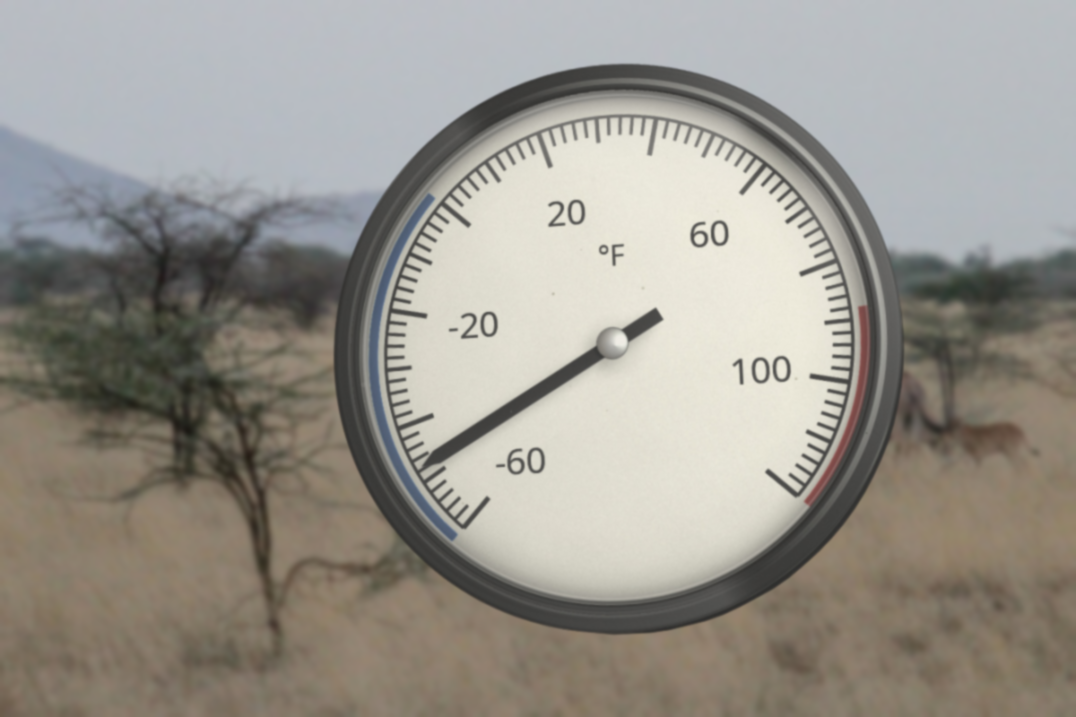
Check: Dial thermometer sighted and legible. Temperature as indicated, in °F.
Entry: -48 °F
